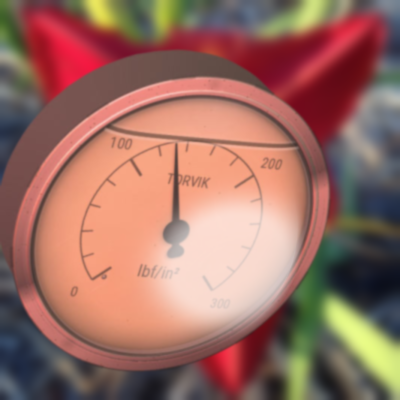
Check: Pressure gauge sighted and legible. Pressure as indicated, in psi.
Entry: 130 psi
